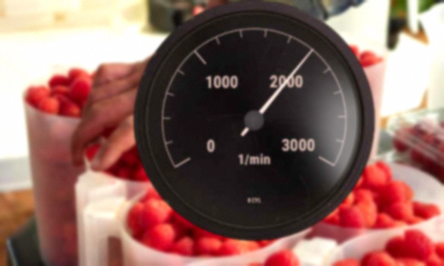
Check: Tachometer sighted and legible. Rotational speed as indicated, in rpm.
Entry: 2000 rpm
